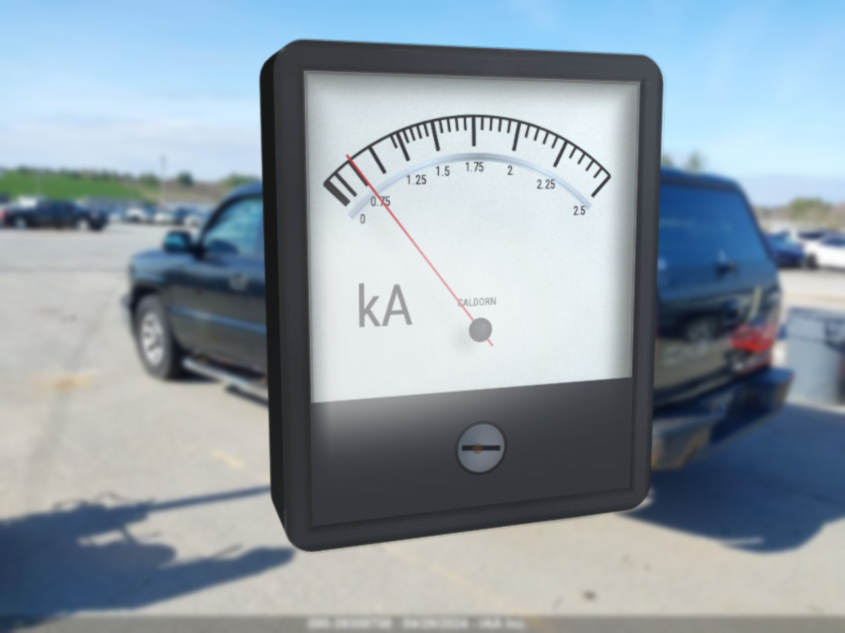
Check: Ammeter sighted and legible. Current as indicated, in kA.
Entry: 0.75 kA
